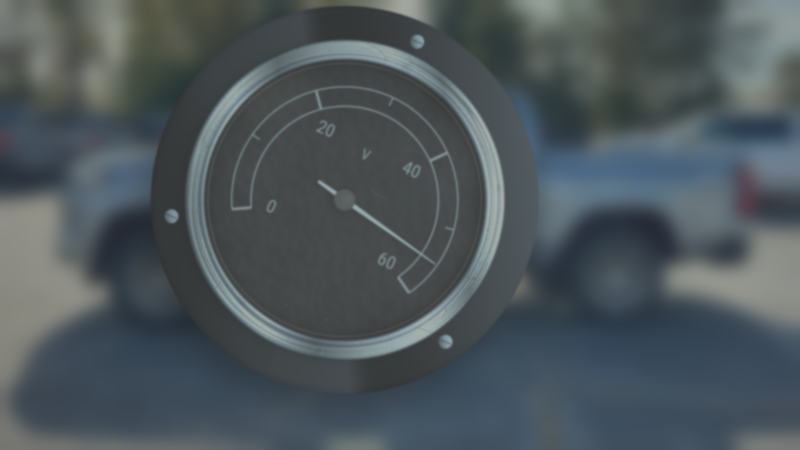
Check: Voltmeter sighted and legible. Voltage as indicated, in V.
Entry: 55 V
